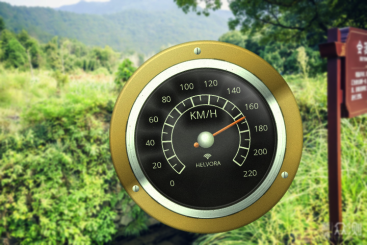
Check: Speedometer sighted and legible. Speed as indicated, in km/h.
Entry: 165 km/h
